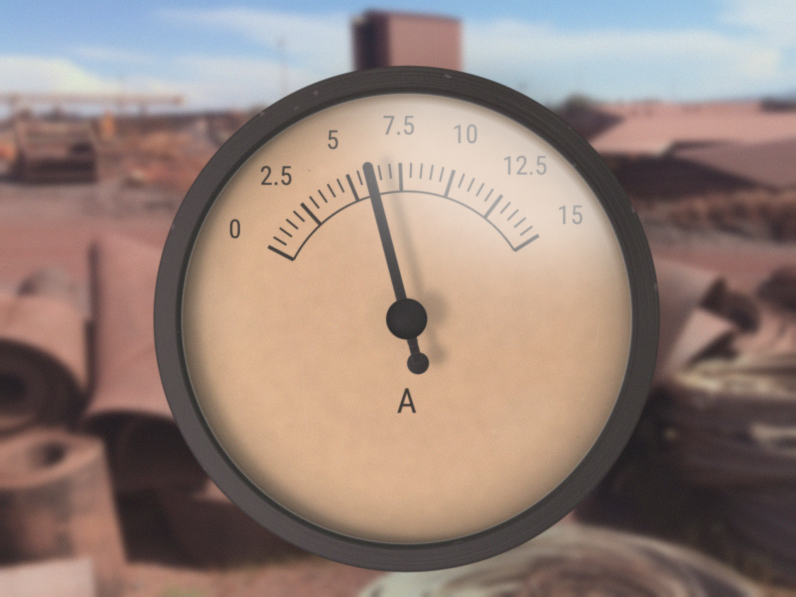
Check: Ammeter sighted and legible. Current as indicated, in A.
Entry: 6 A
